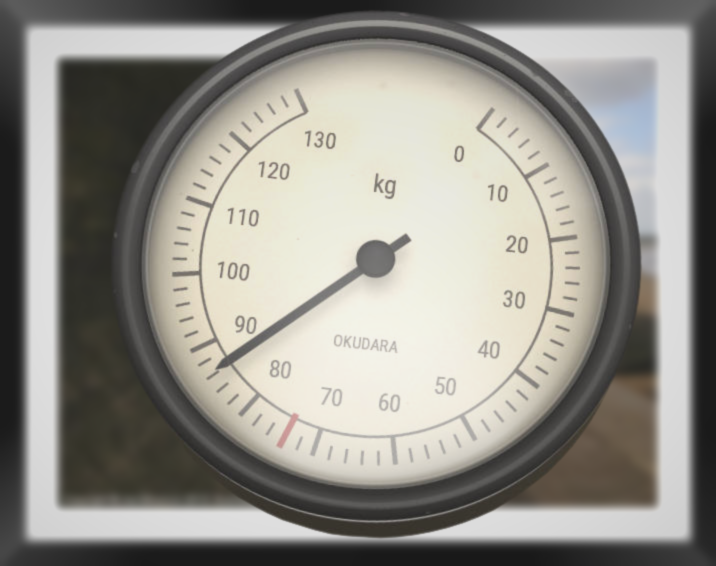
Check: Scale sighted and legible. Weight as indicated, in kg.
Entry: 86 kg
